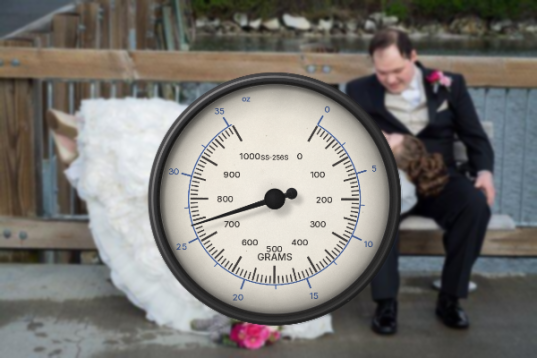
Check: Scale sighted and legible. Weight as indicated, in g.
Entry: 740 g
